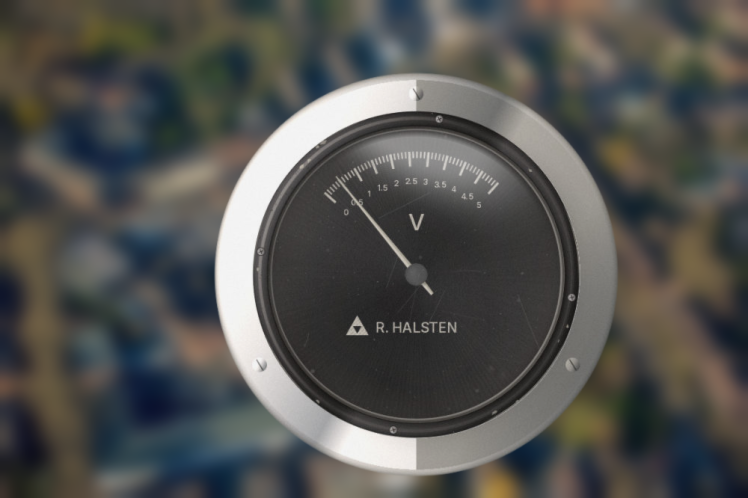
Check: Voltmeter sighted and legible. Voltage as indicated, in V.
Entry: 0.5 V
